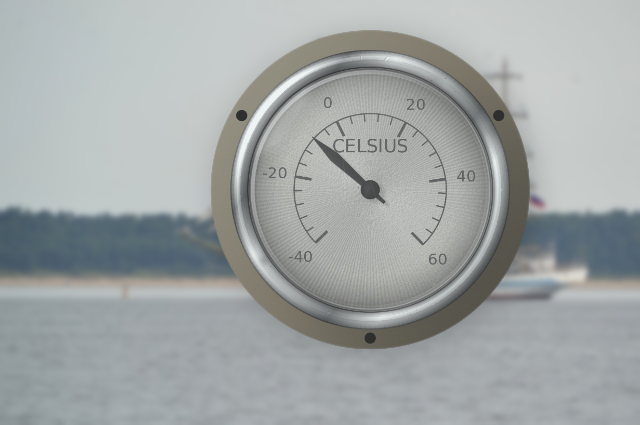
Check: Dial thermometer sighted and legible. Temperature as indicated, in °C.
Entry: -8 °C
